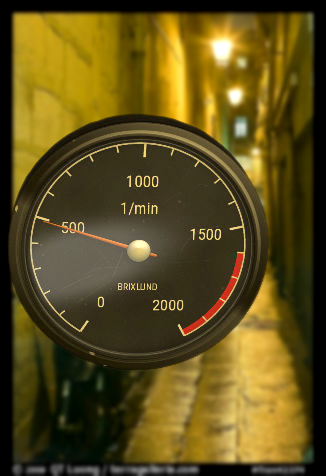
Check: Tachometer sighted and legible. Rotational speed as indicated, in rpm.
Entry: 500 rpm
